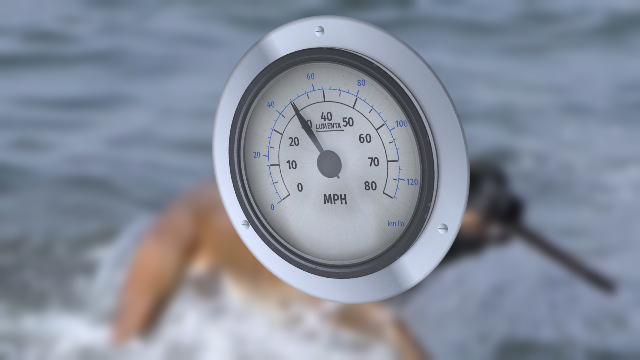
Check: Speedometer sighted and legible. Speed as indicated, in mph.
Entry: 30 mph
